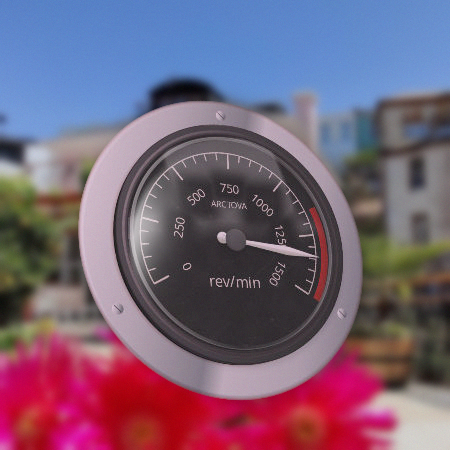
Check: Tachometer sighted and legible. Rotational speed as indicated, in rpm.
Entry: 1350 rpm
